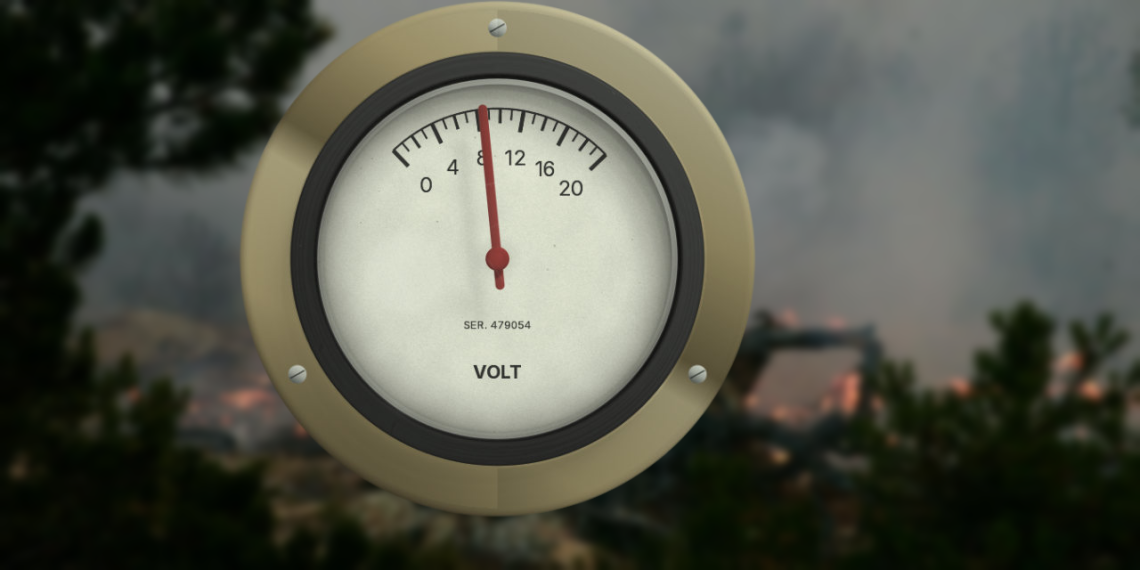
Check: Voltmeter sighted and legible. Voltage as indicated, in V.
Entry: 8.5 V
